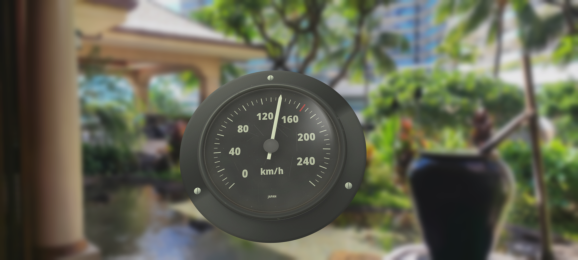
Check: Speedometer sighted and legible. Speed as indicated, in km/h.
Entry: 140 km/h
